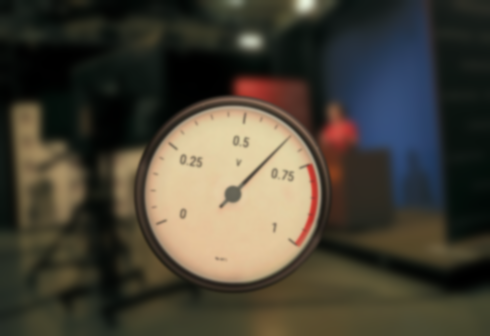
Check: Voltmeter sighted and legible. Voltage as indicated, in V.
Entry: 0.65 V
